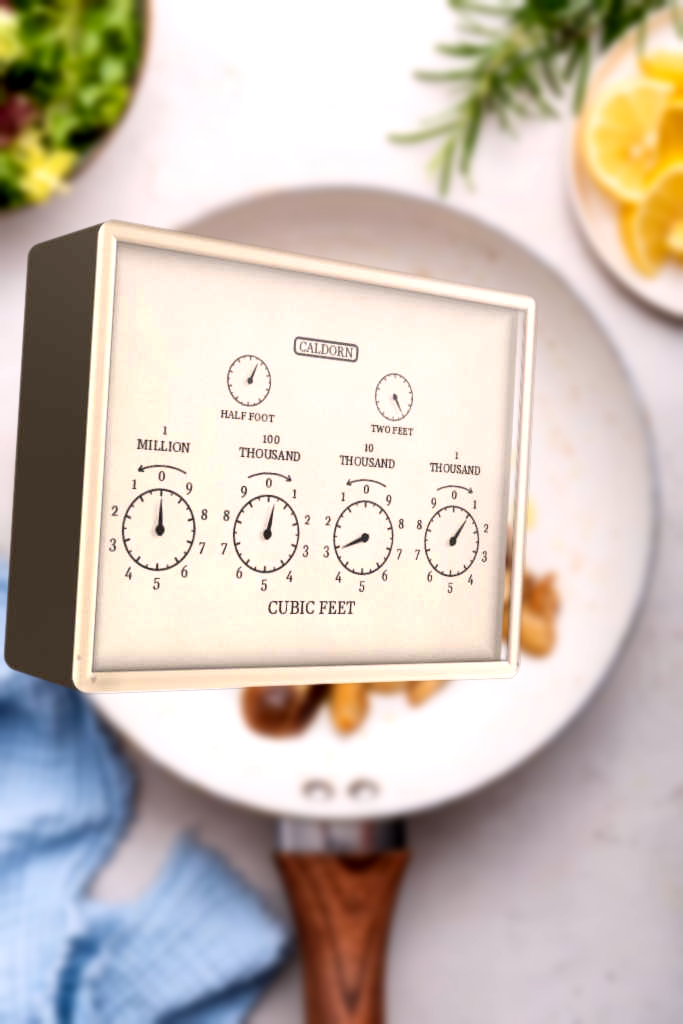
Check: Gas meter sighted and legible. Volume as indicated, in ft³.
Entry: 3100 ft³
